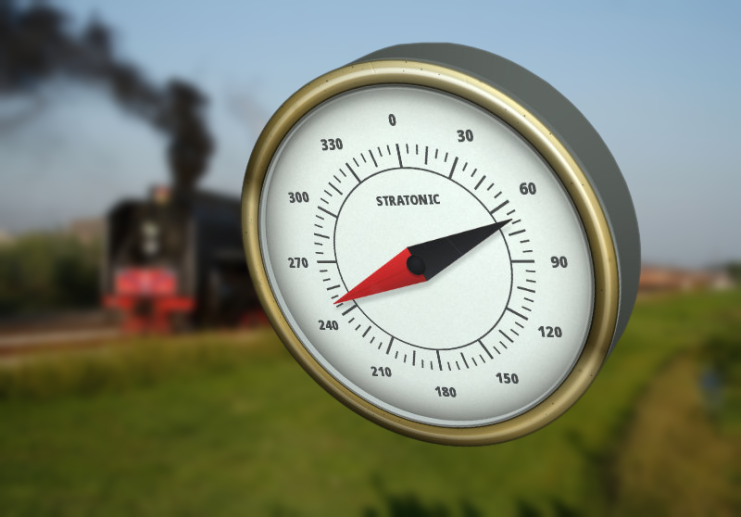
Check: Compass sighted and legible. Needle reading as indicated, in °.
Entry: 247.5 °
